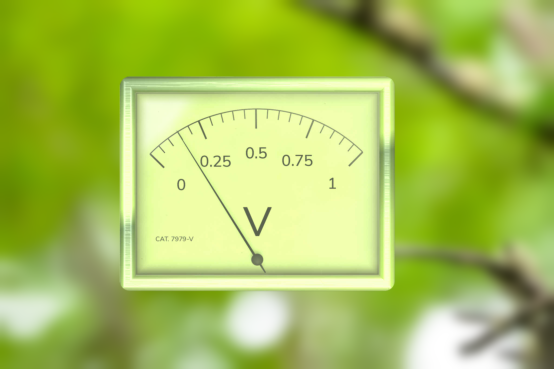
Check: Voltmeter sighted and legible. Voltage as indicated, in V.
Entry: 0.15 V
